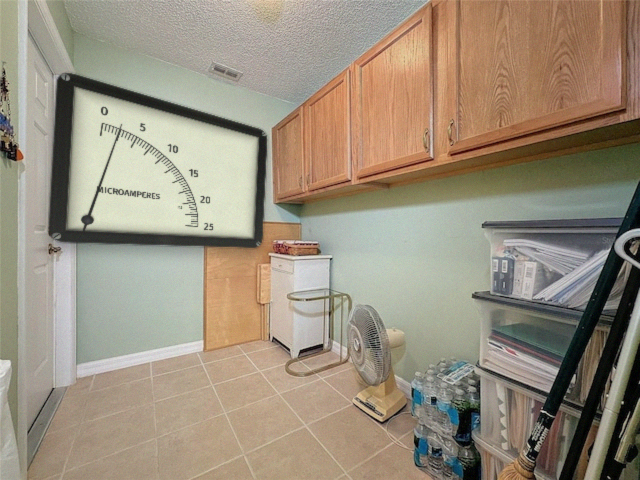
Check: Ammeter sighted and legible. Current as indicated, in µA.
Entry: 2.5 µA
